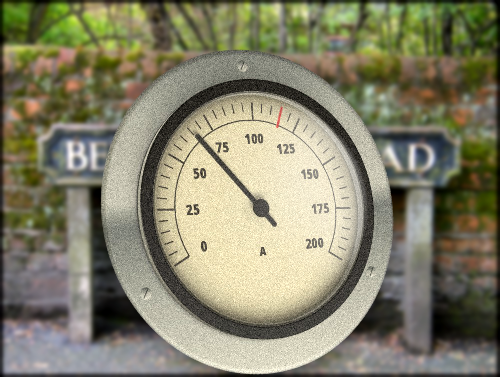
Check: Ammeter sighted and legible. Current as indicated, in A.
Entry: 65 A
